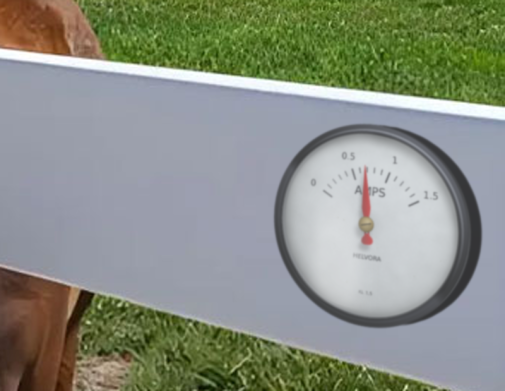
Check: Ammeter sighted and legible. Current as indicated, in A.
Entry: 0.7 A
